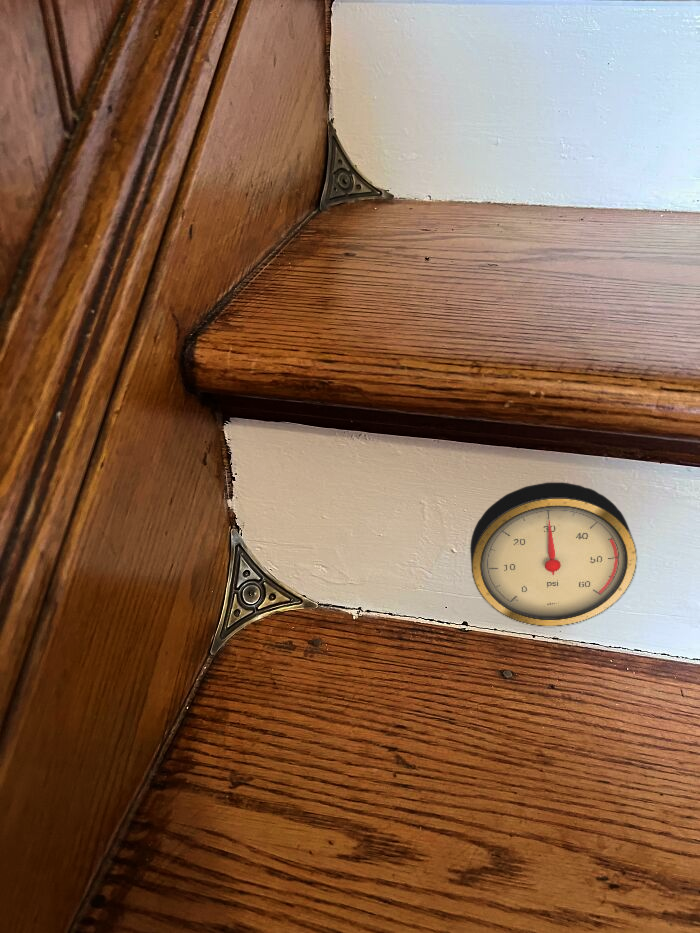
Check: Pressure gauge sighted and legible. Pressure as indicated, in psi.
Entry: 30 psi
